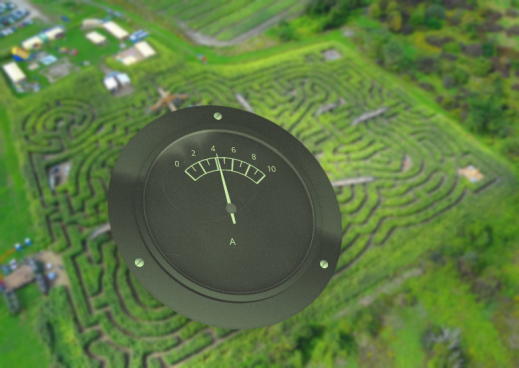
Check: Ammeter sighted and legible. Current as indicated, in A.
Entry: 4 A
